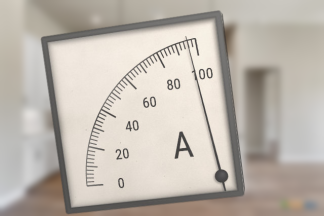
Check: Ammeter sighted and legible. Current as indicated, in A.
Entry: 96 A
